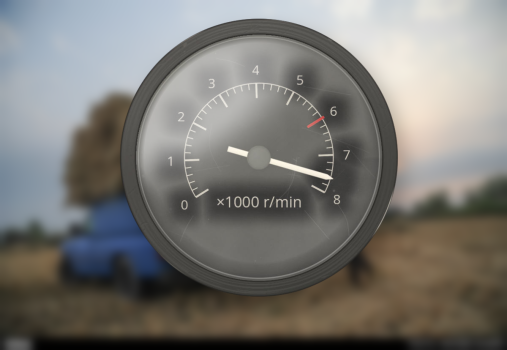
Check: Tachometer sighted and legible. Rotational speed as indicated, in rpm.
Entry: 7600 rpm
